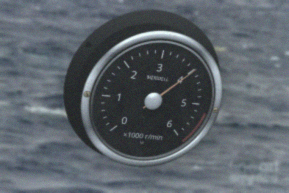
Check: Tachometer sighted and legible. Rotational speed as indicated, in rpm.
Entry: 4000 rpm
